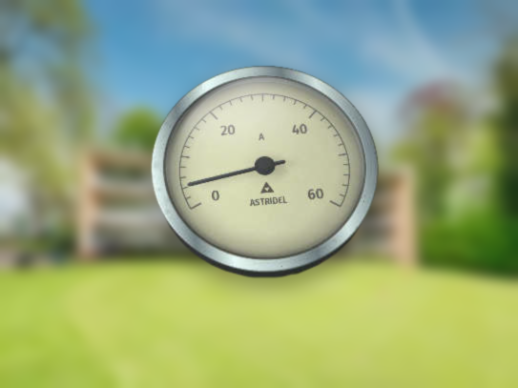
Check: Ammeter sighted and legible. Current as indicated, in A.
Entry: 4 A
